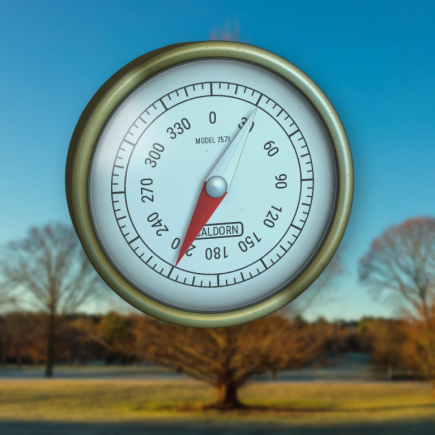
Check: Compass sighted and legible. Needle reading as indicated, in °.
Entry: 210 °
